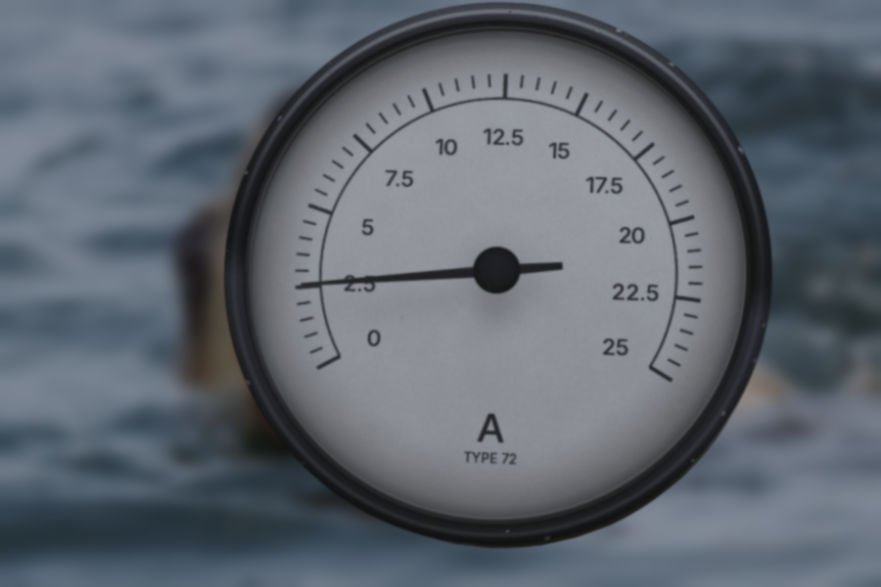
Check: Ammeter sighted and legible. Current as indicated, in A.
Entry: 2.5 A
